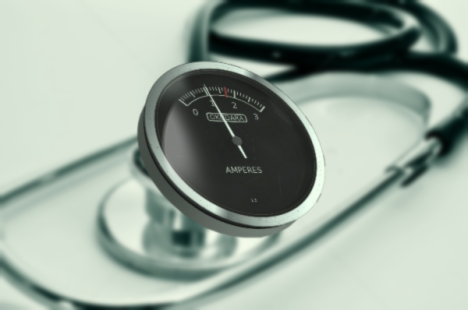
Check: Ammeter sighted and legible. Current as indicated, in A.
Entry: 1 A
